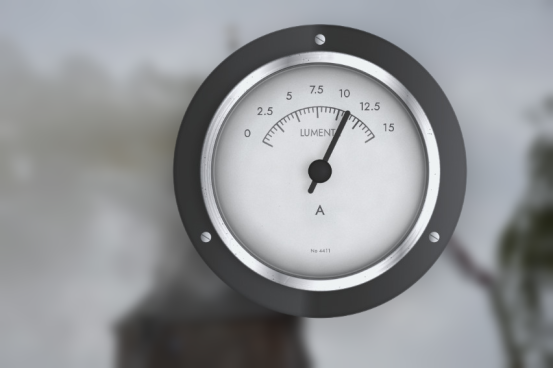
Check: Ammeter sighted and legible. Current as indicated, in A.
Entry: 11 A
